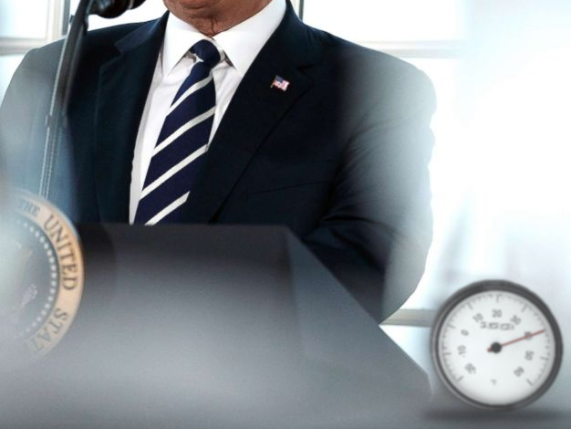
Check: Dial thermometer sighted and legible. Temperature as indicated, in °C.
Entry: 40 °C
